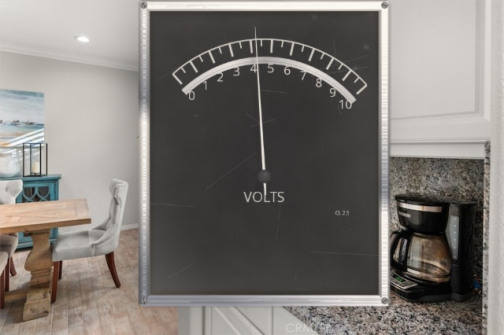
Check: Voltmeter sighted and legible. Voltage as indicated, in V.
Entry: 4.25 V
